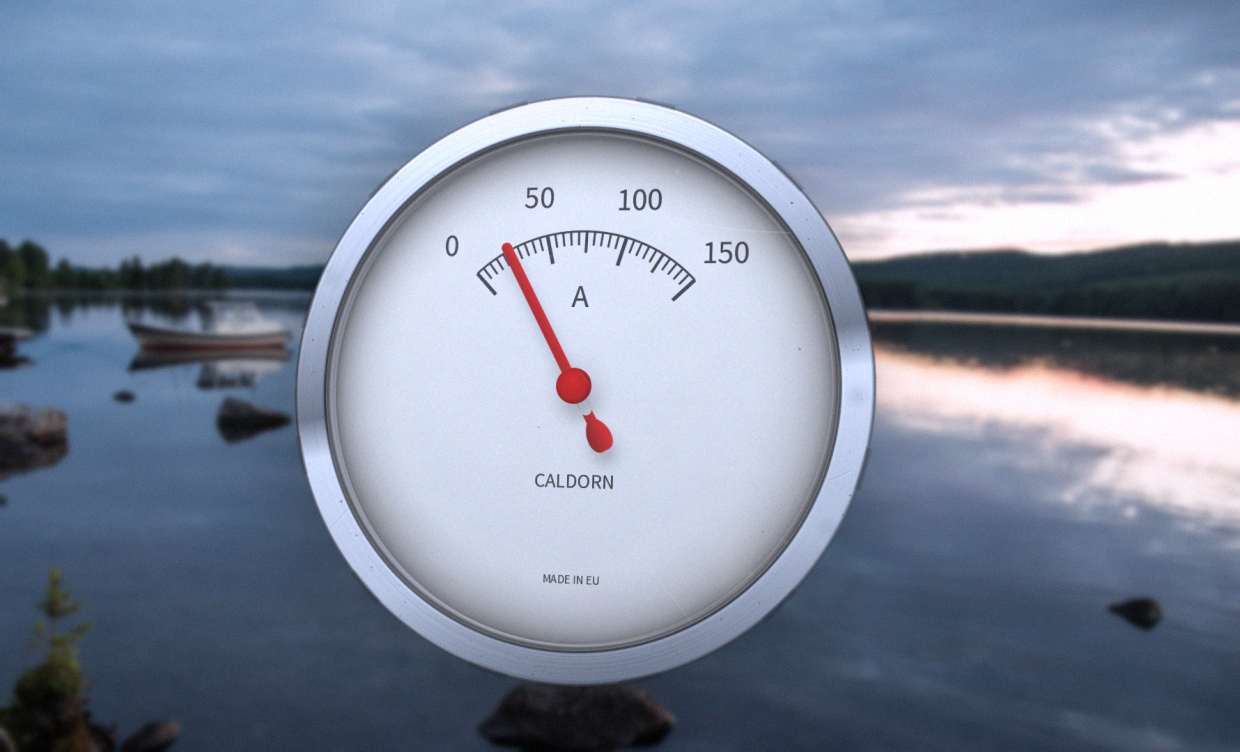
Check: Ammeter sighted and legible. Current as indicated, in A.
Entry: 25 A
